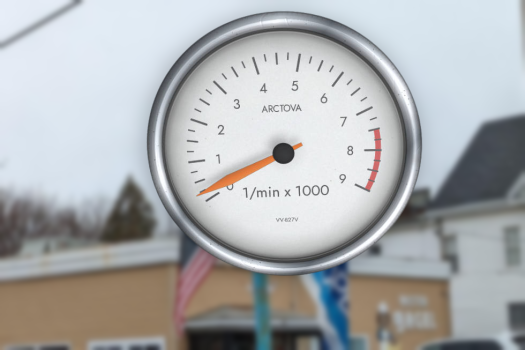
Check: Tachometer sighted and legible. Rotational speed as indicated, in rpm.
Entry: 250 rpm
